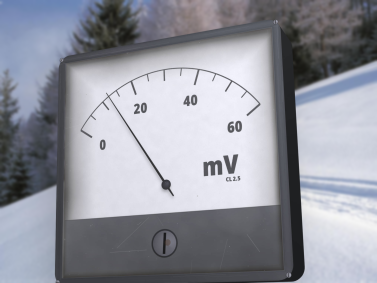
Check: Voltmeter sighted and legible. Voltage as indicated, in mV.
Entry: 12.5 mV
